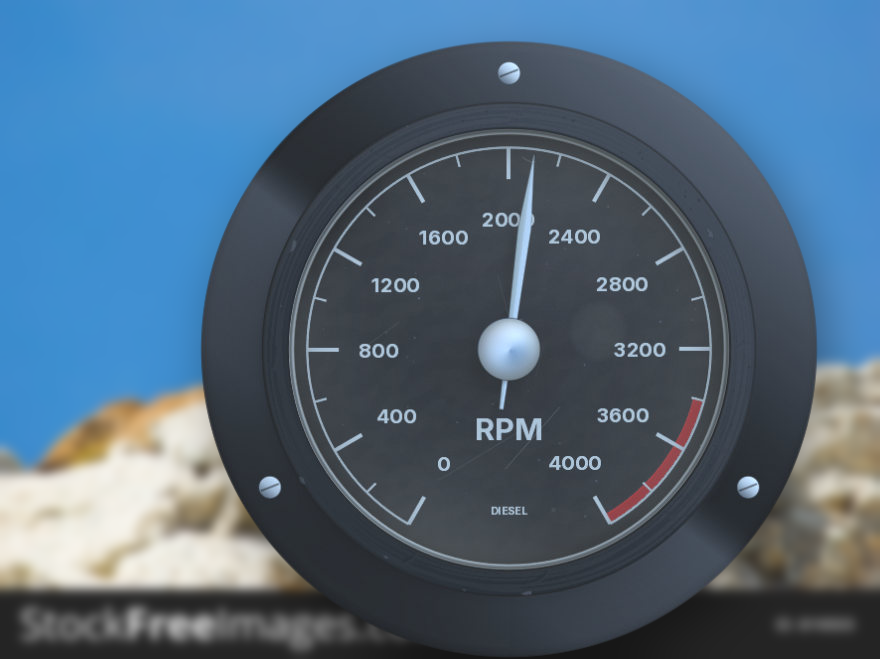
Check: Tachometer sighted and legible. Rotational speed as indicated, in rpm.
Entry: 2100 rpm
